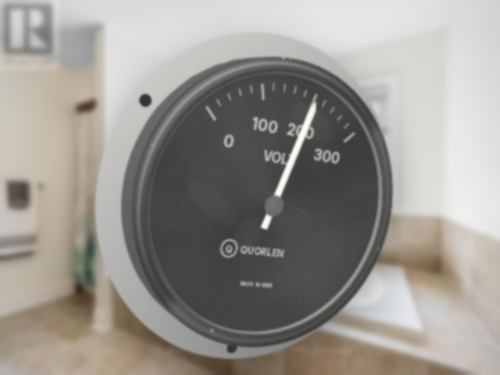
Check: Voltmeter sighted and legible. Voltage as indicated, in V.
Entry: 200 V
